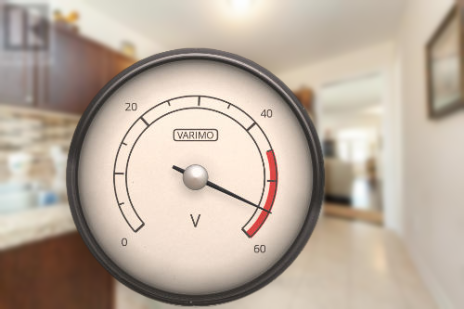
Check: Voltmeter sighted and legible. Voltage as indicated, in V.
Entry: 55 V
